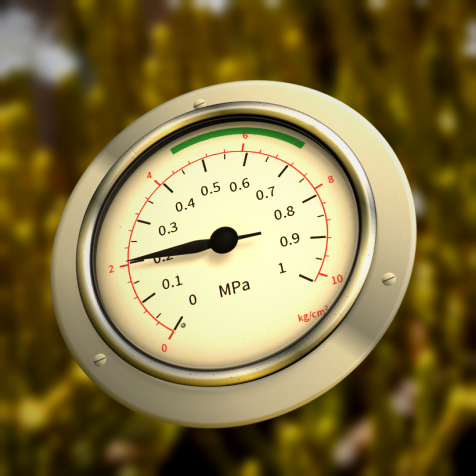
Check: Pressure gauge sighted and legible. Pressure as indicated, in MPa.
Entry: 0.2 MPa
